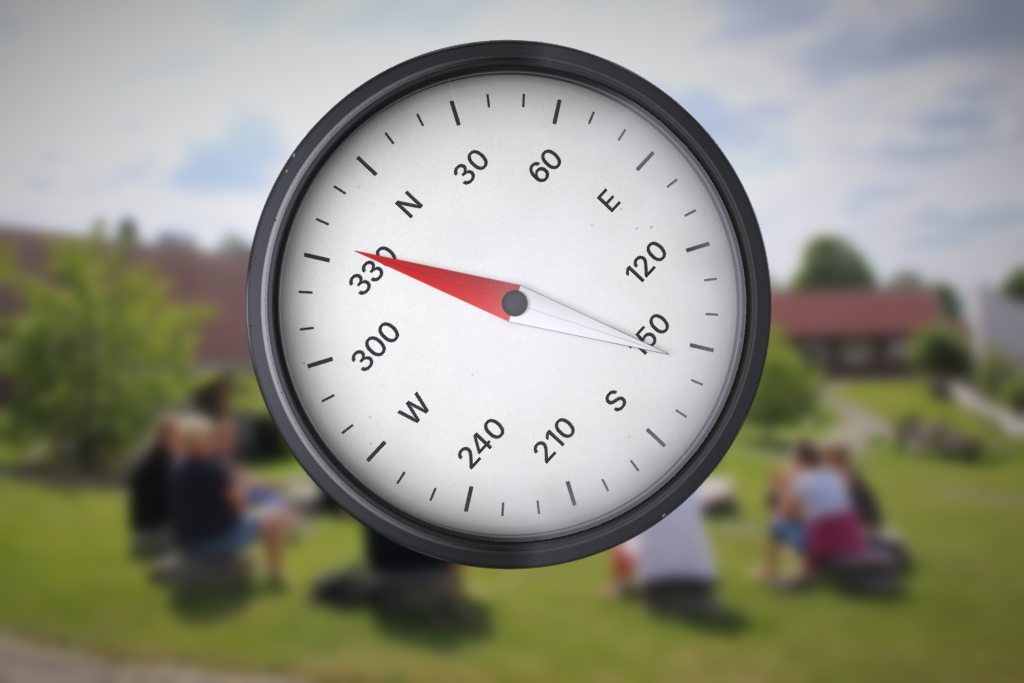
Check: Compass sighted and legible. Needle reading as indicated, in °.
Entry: 335 °
